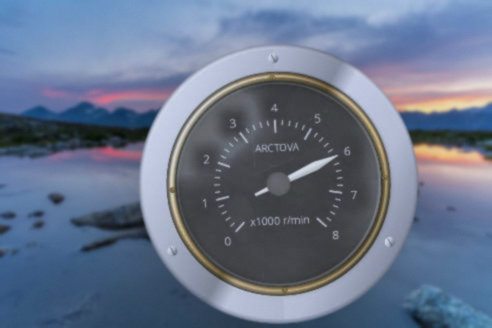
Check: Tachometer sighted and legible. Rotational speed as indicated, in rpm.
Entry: 6000 rpm
